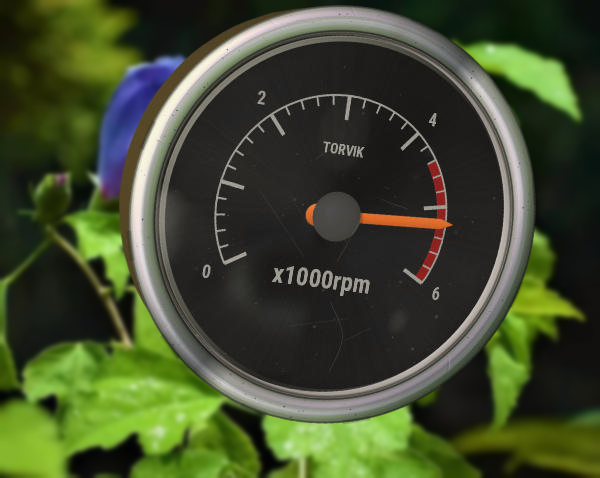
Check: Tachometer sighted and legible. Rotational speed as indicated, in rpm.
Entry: 5200 rpm
